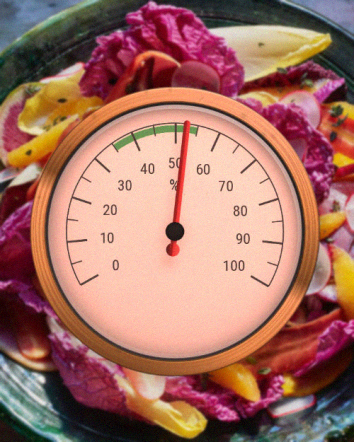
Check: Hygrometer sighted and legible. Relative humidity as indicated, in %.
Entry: 52.5 %
